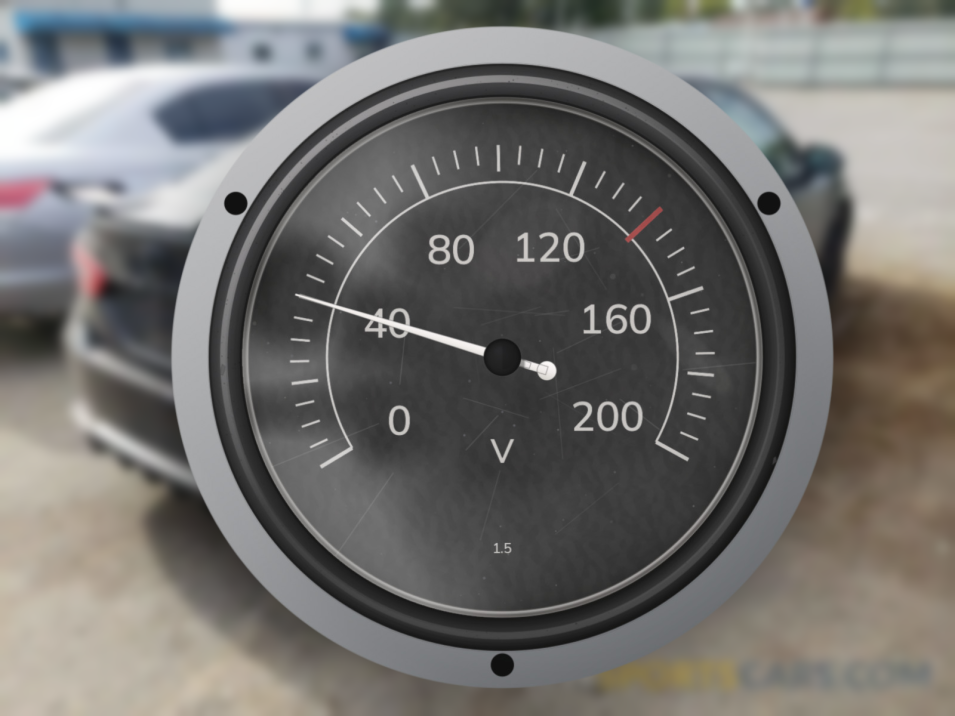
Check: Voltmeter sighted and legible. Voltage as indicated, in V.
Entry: 40 V
